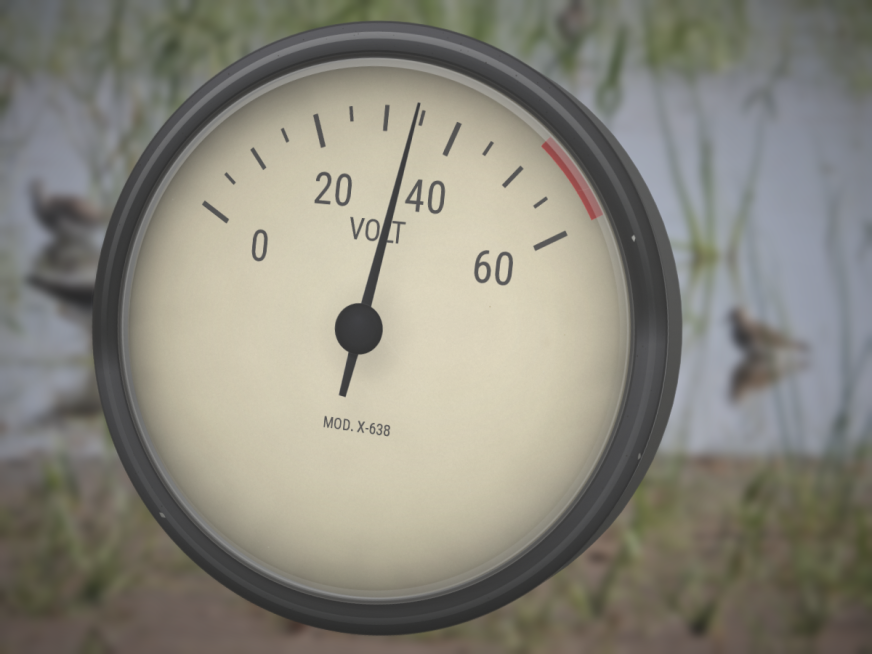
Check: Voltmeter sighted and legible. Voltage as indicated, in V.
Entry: 35 V
